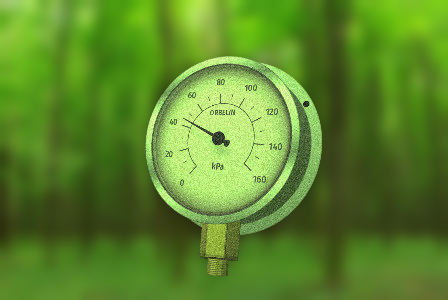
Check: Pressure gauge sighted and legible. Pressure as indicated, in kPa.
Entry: 45 kPa
